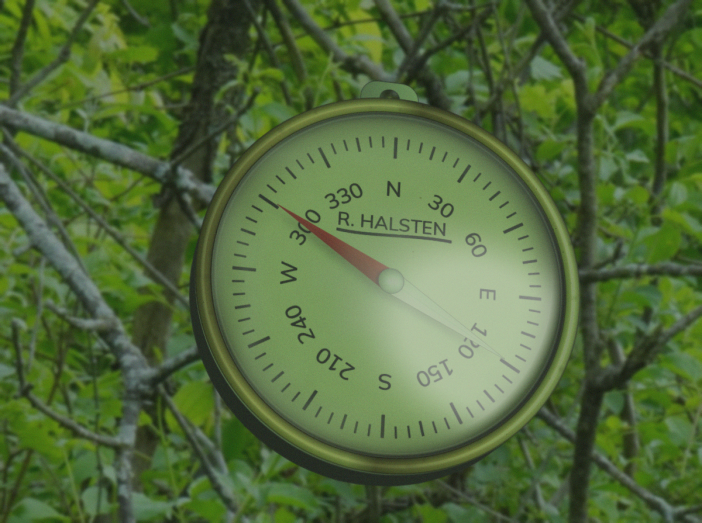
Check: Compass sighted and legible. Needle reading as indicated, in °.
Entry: 300 °
